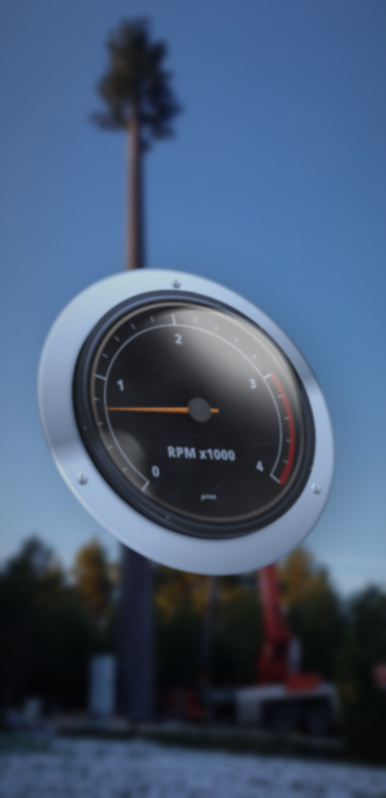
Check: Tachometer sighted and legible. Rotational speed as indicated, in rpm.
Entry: 700 rpm
